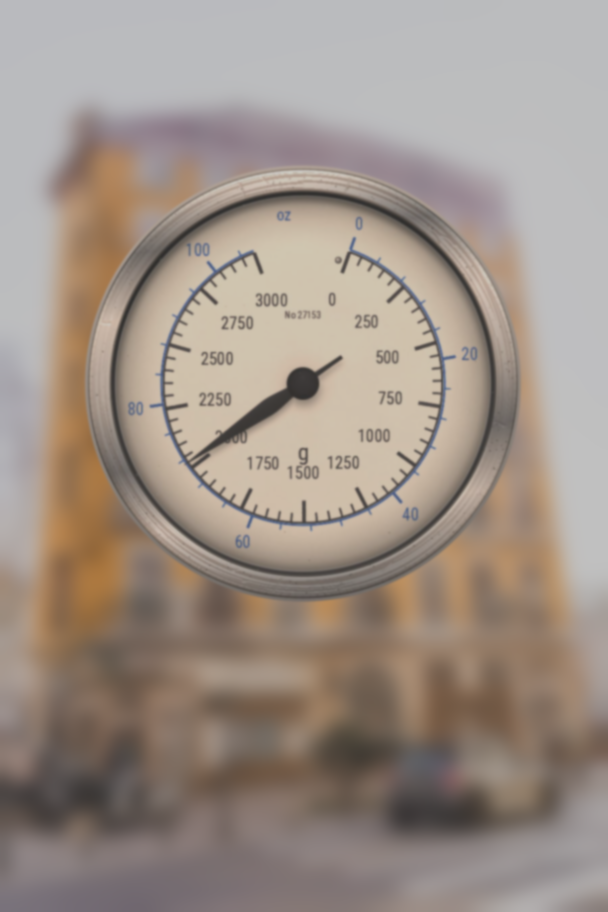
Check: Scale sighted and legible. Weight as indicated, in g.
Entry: 2025 g
